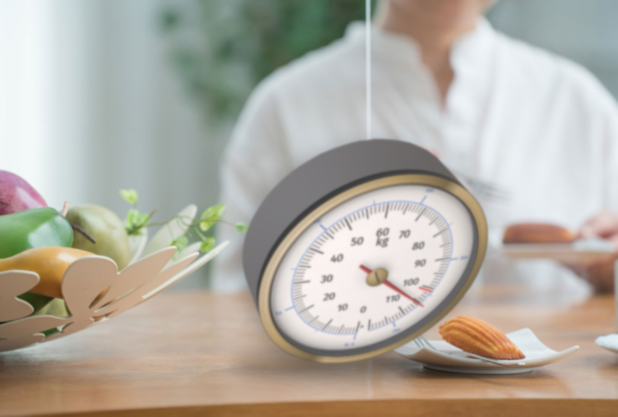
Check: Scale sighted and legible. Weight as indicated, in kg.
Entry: 105 kg
